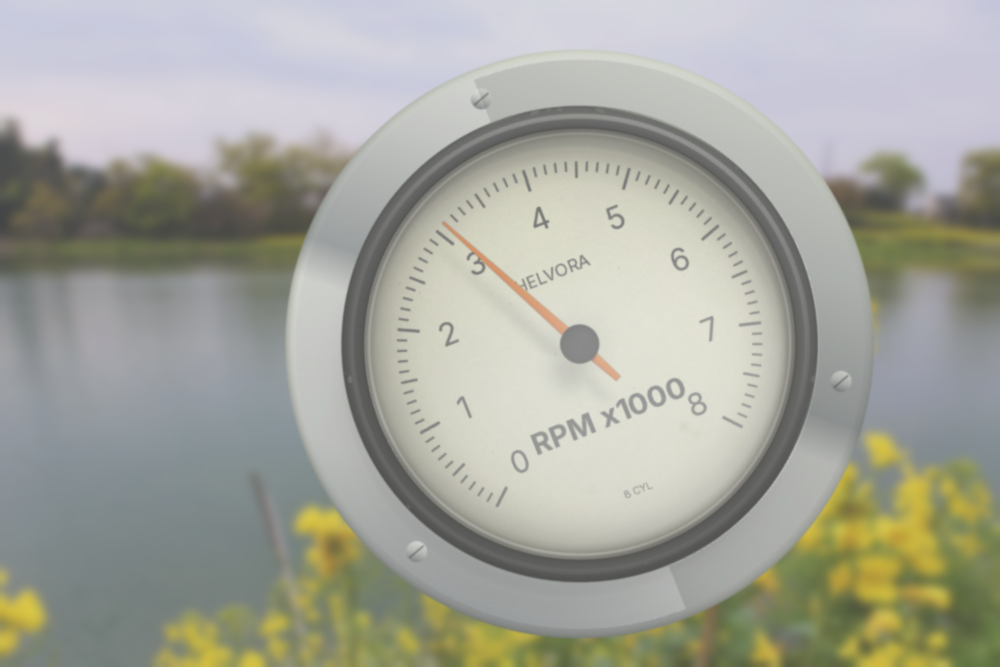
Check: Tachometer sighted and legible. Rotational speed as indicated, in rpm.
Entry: 3100 rpm
